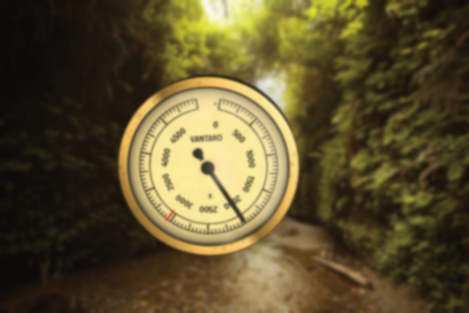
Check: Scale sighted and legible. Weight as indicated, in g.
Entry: 2000 g
